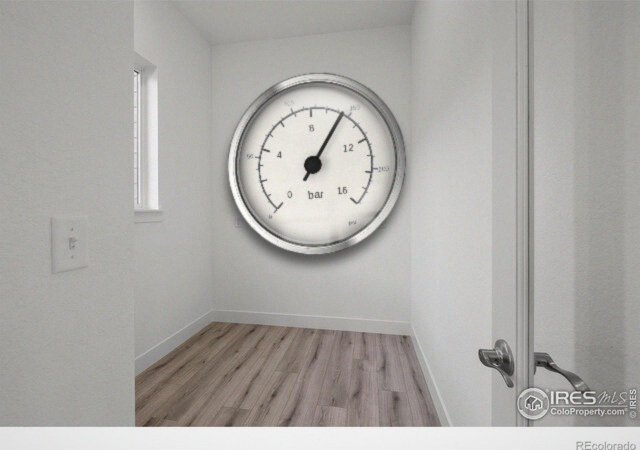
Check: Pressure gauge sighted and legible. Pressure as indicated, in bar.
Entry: 10 bar
